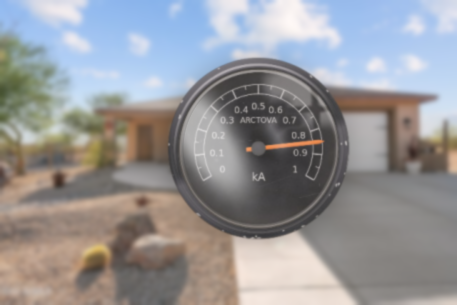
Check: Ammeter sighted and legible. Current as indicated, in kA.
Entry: 0.85 kA
